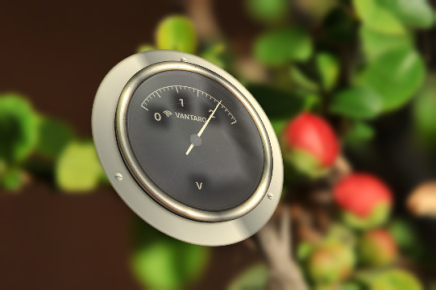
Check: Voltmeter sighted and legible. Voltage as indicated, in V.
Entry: 2 V
